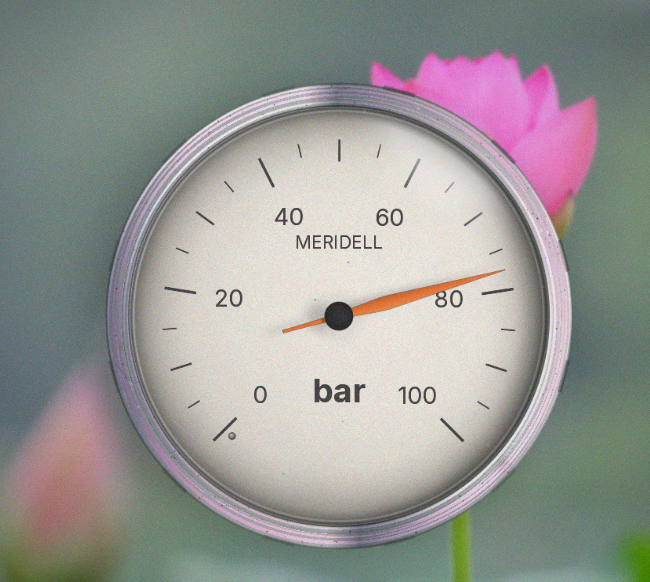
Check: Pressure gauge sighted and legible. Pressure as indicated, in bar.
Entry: 77.5 bar
